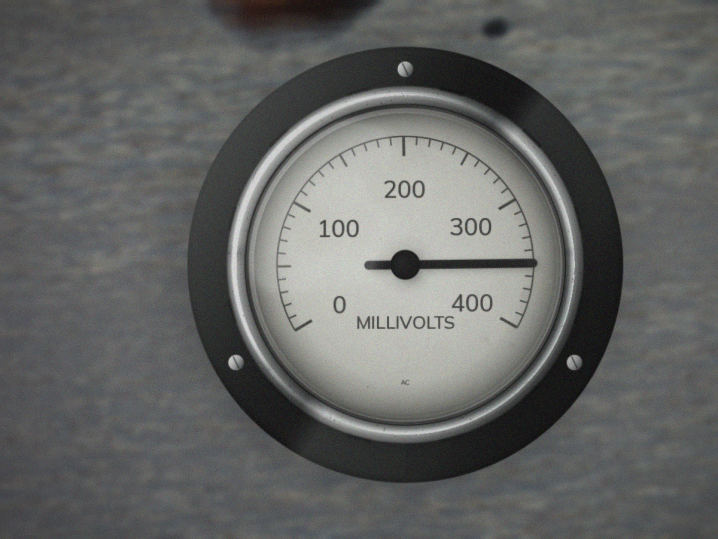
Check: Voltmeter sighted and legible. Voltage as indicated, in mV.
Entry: 350 mV
